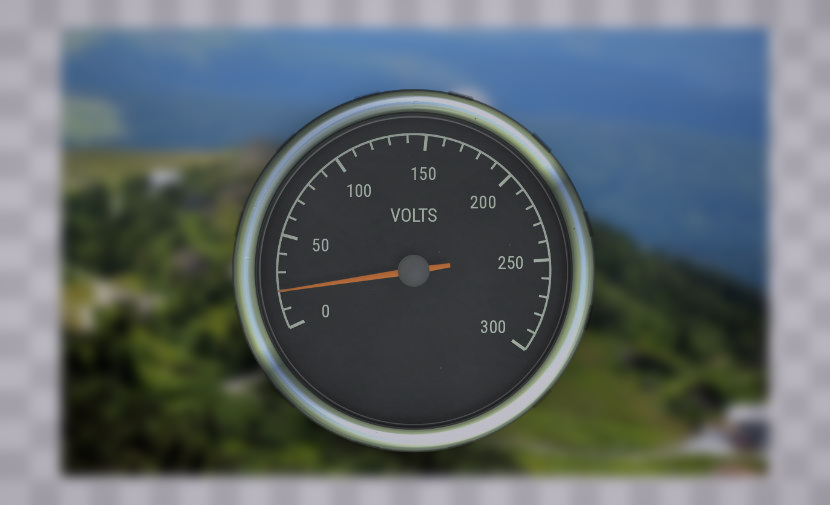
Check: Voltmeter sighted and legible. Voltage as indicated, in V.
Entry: 20 V
